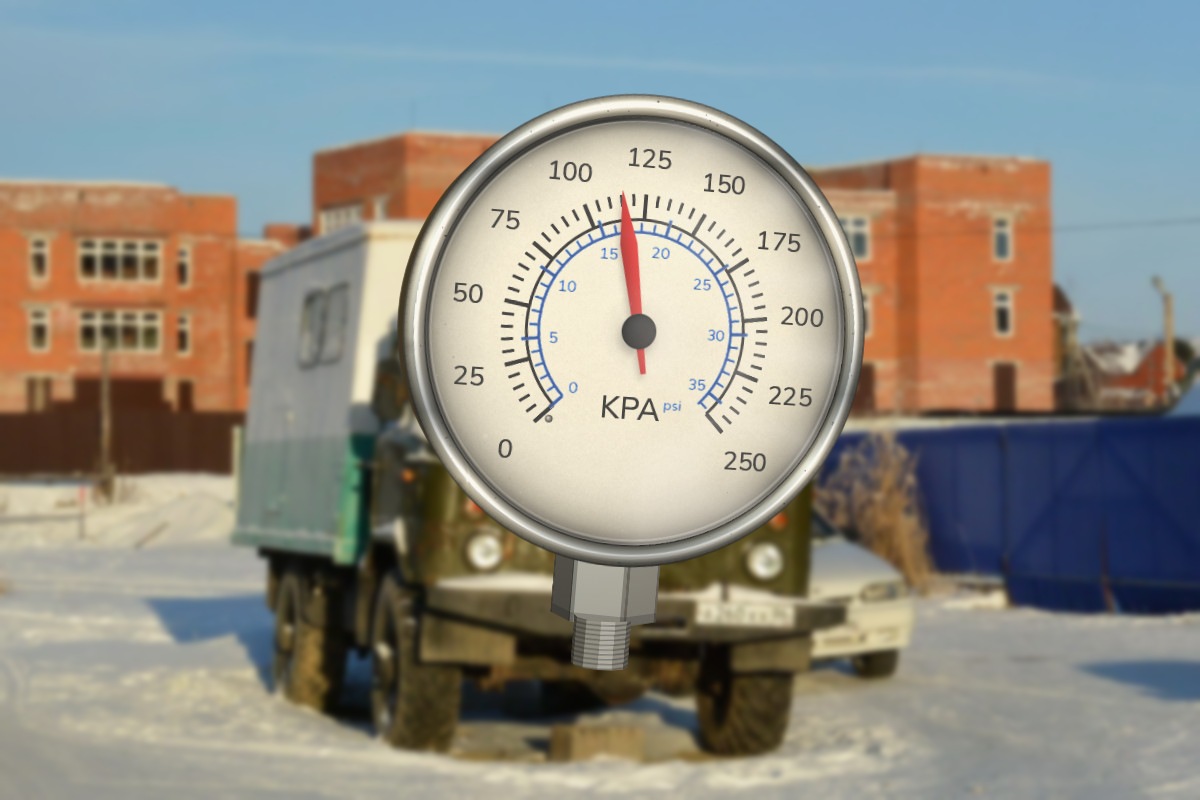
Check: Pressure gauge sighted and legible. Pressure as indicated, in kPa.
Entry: 115 kPa
